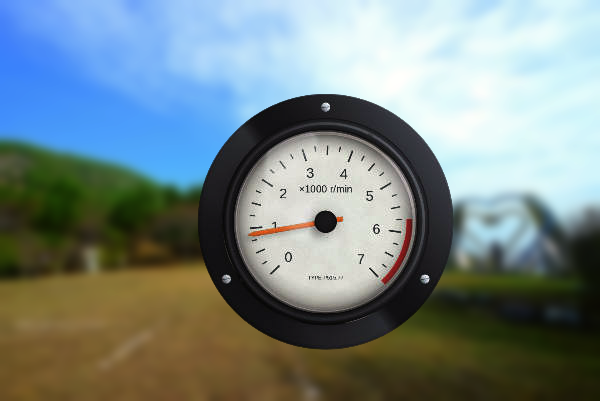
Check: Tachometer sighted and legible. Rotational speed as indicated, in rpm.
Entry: 875 rpm
